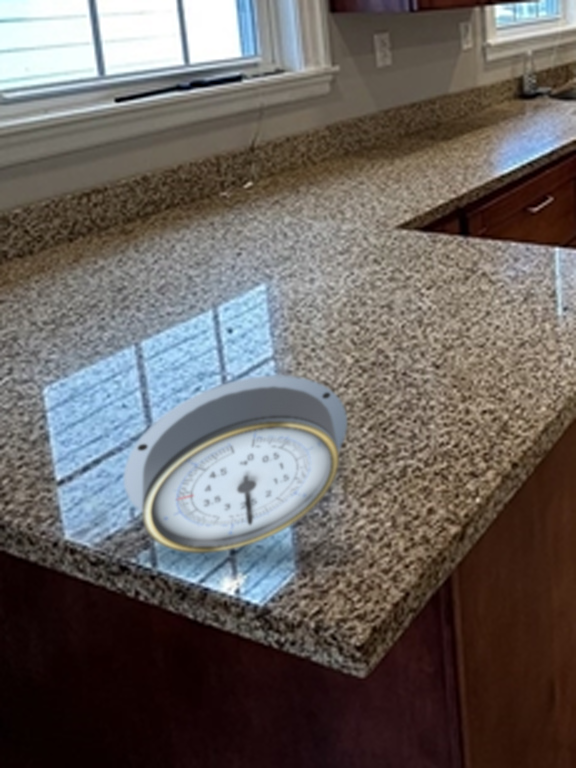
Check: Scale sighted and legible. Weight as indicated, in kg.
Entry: 2.5 kg
